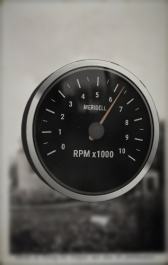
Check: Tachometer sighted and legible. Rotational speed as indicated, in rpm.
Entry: 6250 rpm
